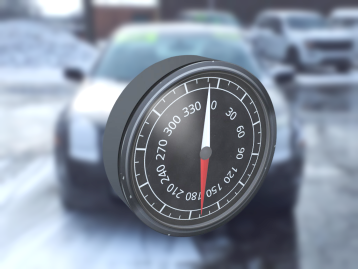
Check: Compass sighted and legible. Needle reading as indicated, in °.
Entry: 170 °
